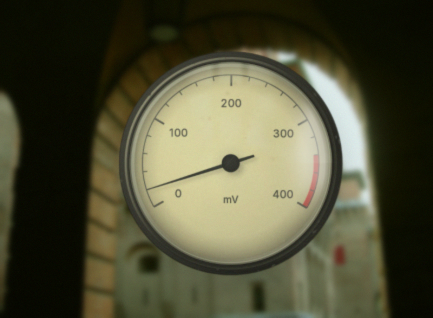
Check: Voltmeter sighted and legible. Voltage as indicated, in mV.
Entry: 20 mV
